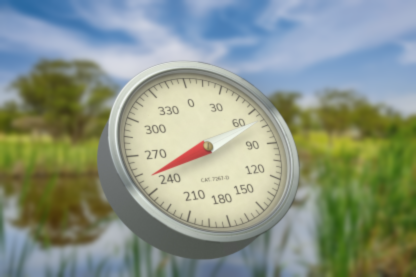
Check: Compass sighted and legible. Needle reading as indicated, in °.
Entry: 250 °
